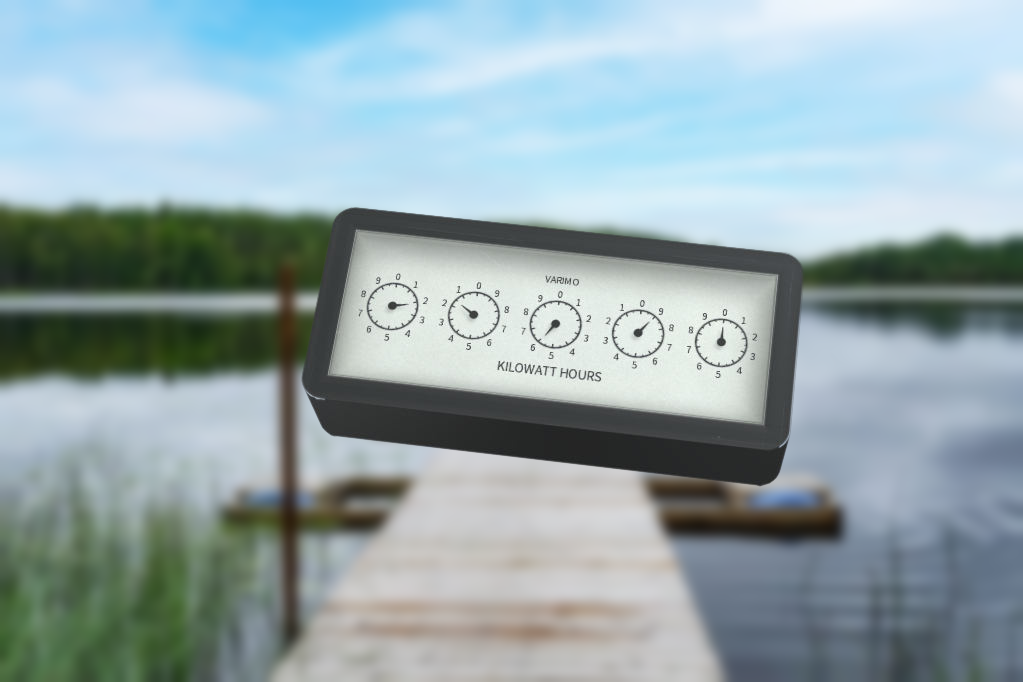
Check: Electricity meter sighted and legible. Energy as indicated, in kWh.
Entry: 21590 kWh
